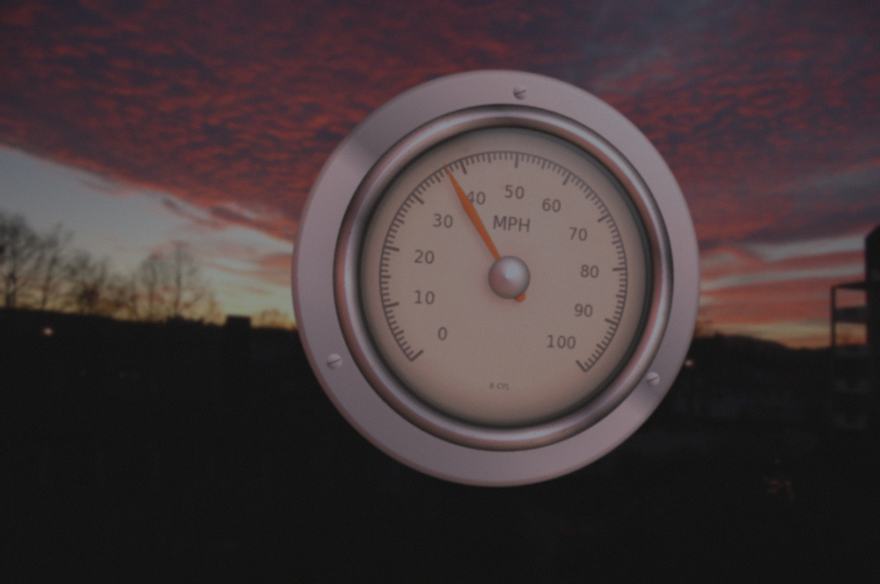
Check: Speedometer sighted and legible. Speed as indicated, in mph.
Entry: 37 mph
